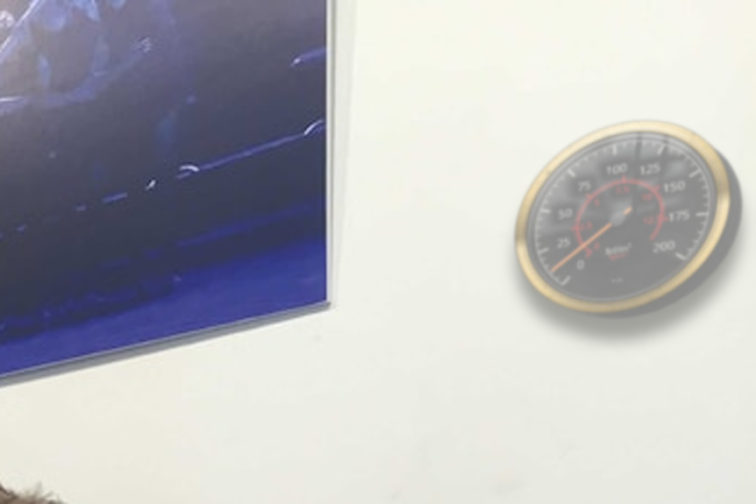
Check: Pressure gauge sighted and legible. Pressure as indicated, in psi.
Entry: 10 psi
